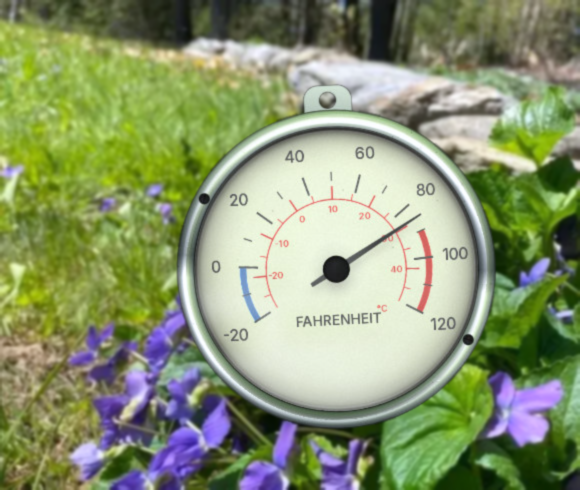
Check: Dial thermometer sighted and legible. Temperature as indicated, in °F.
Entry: 85 °F
